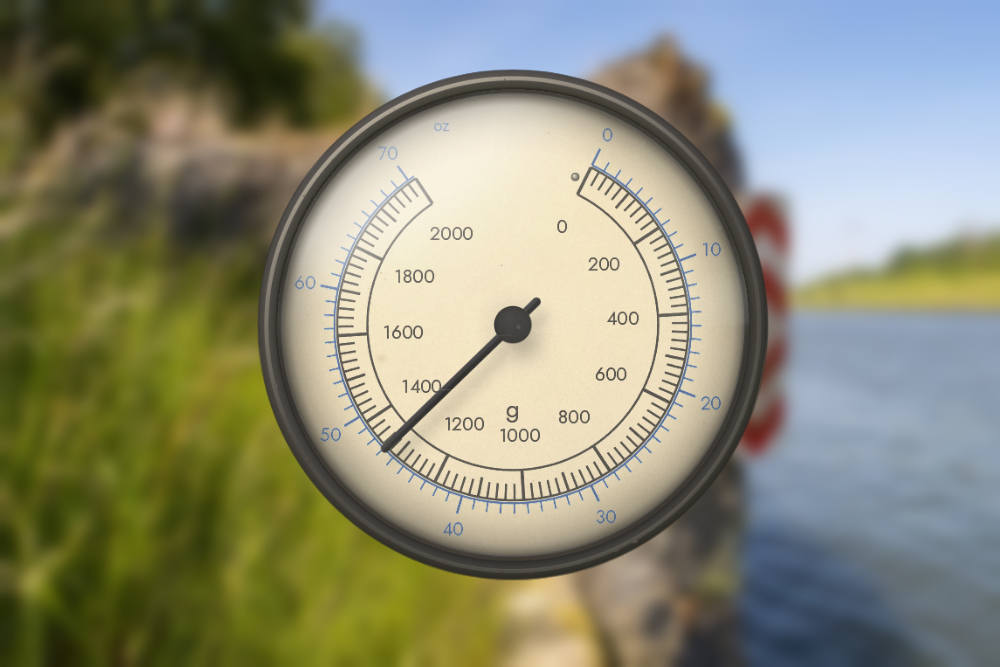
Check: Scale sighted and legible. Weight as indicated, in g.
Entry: 1330 g
